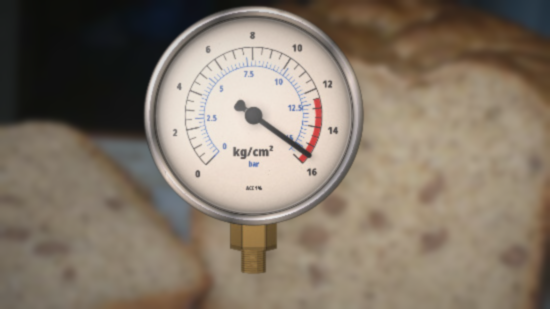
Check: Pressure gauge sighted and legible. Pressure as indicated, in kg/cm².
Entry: 15.5 kg/cm²
